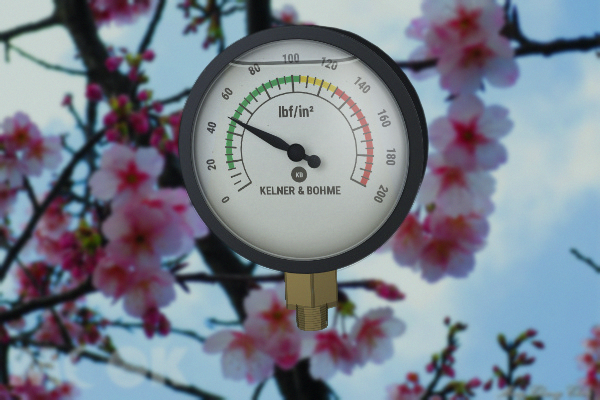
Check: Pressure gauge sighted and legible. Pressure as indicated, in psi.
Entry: 50 psi
